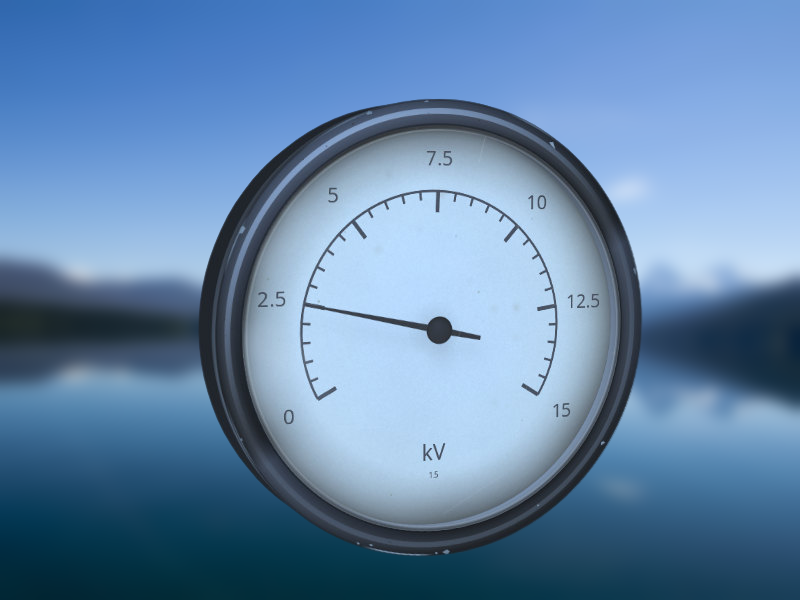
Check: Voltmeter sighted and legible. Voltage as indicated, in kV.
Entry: 2.5 kV
